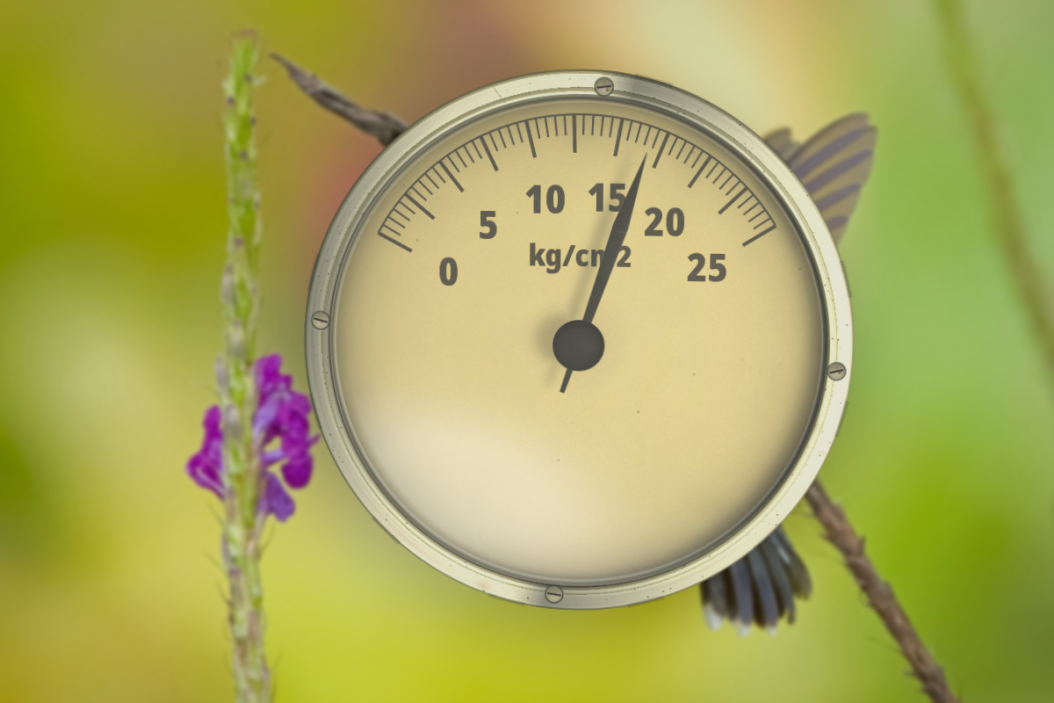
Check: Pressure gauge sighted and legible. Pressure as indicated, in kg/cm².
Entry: 16.75 kg/cm²
